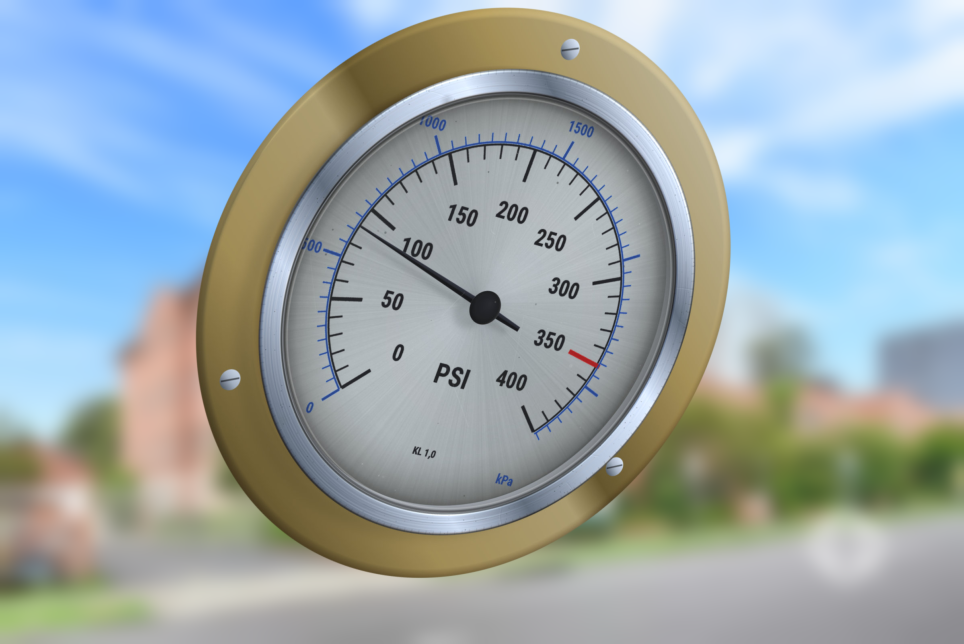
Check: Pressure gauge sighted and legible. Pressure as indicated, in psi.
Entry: 90 psi
